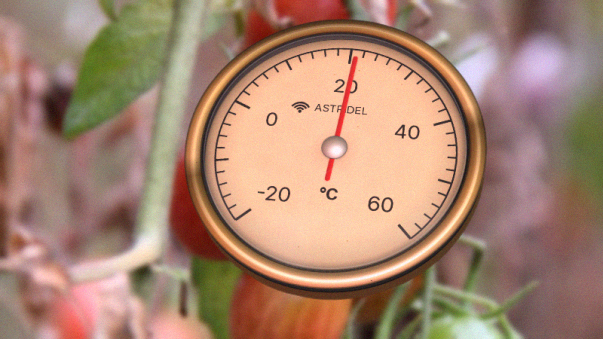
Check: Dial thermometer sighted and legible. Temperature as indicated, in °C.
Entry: 21 °C
